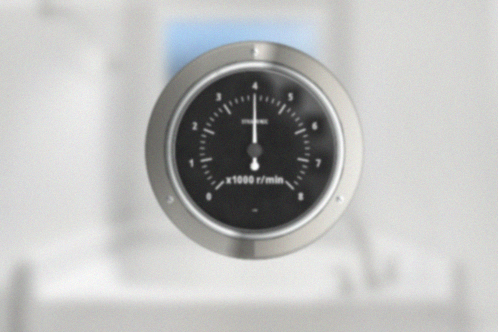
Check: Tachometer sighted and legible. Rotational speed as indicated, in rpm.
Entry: 4000 rpm
